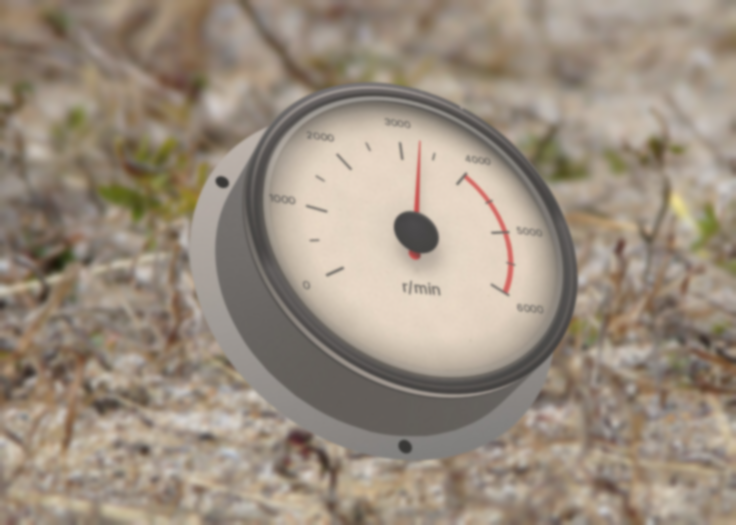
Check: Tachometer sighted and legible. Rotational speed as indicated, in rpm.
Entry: 3250 rpm
